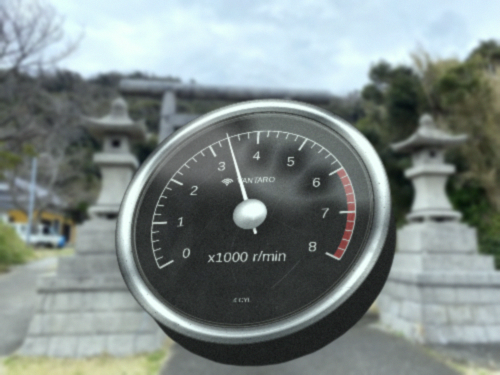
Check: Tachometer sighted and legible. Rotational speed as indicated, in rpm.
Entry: 3400 rpm
